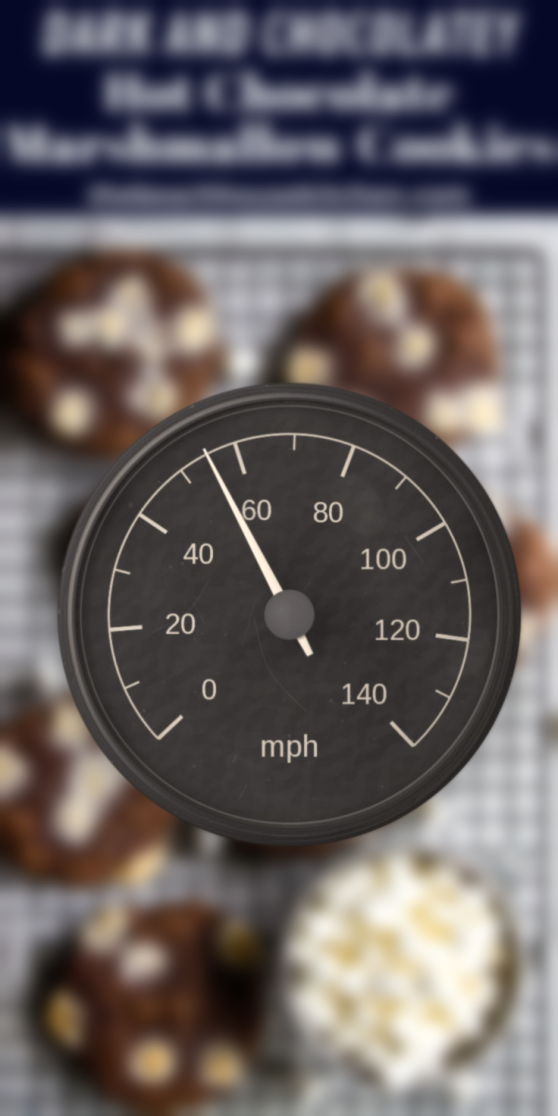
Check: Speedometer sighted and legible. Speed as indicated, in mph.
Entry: 55 mph
